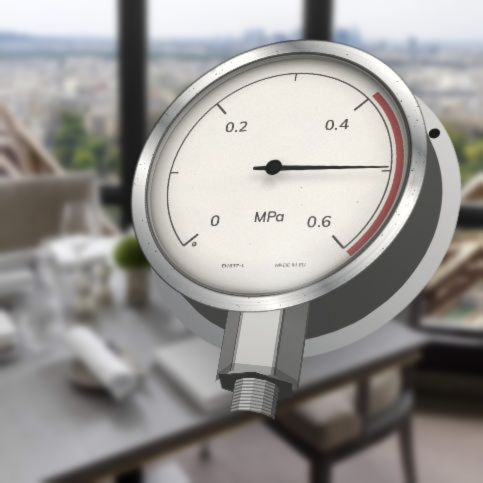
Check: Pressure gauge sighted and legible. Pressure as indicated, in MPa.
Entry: 0.5 MPa
